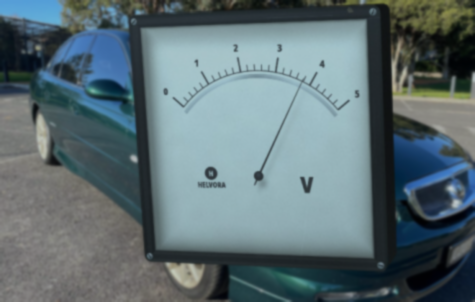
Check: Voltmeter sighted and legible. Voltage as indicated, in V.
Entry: 3.8 V
